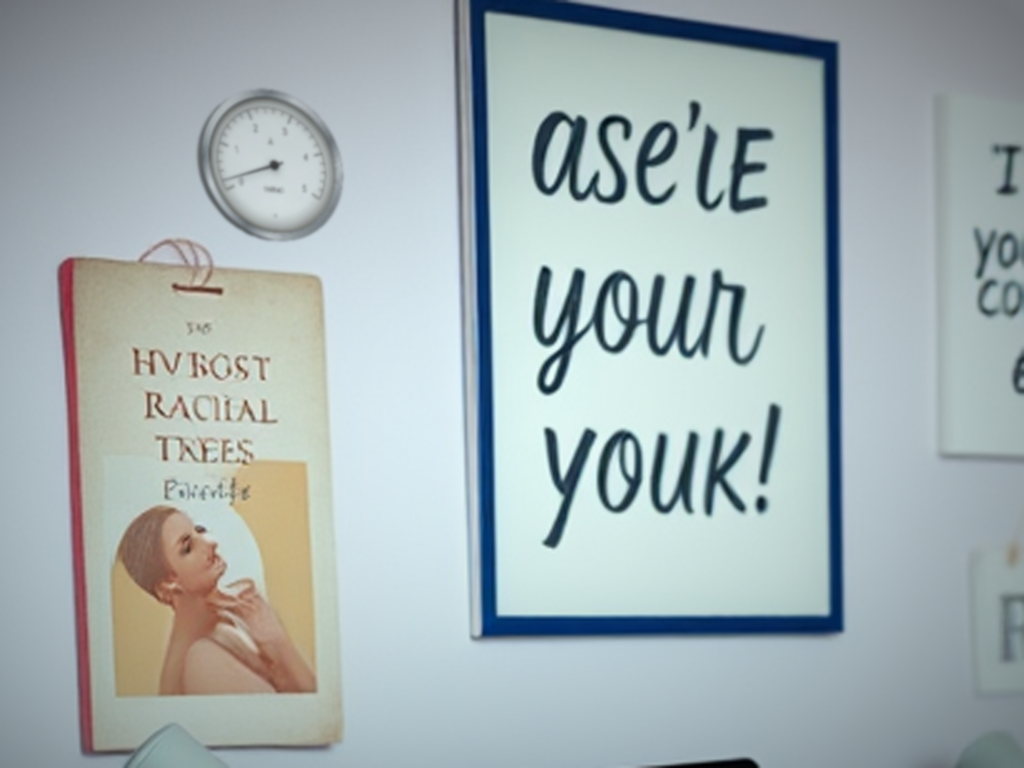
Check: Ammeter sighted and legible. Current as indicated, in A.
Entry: 0.2 A
